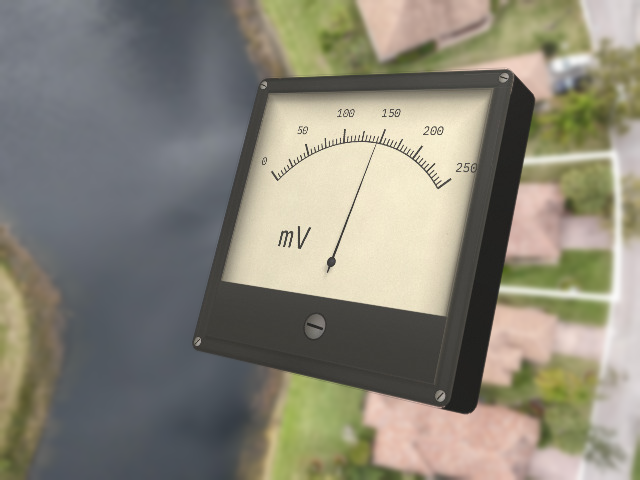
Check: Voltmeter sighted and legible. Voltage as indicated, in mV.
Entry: 150 mV
